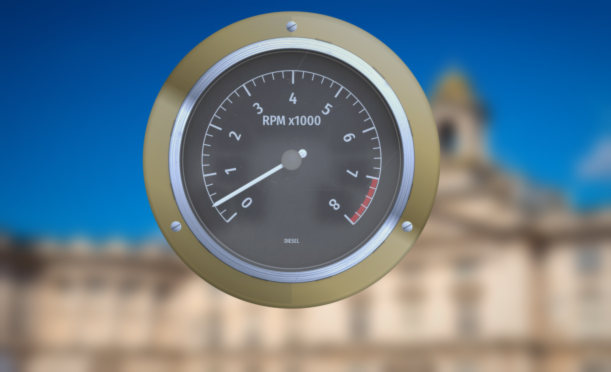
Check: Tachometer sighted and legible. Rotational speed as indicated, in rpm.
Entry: 400 rpm
